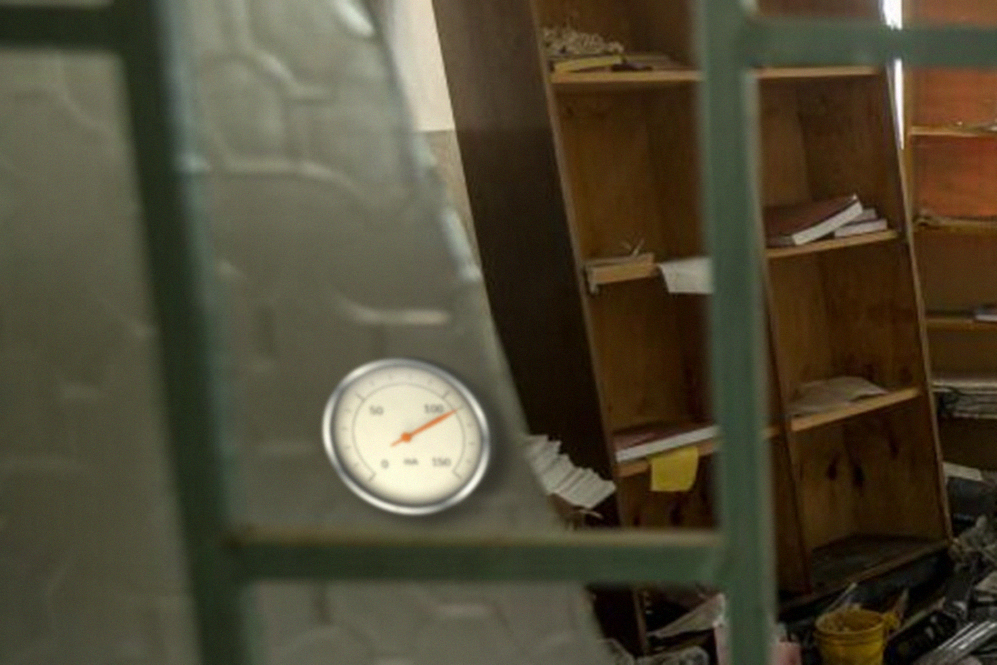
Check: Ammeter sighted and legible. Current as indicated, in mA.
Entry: 110 mA
